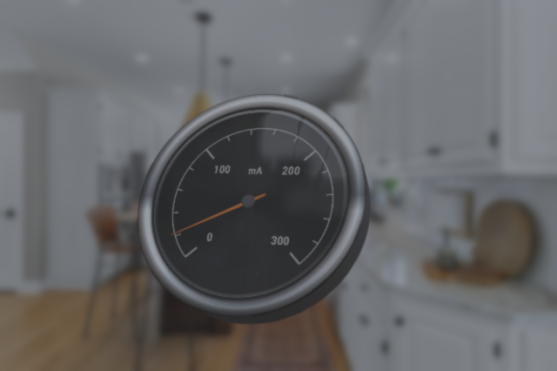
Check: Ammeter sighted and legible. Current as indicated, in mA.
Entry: 20 mA
